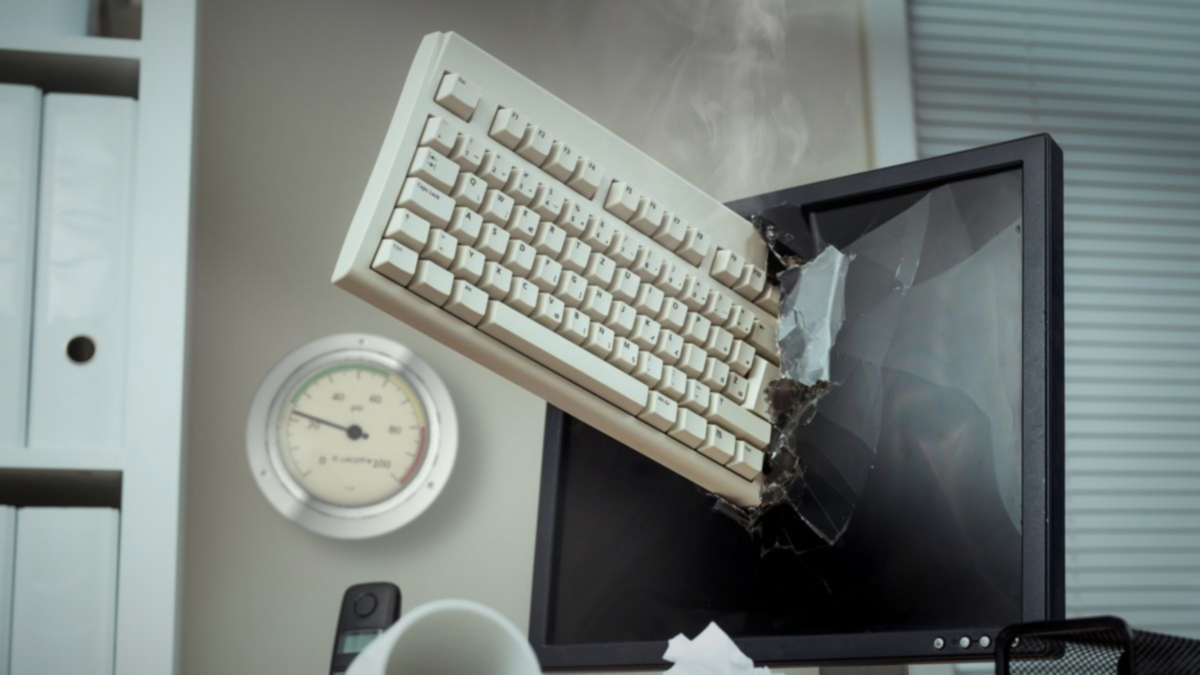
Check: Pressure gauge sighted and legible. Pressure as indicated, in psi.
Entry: 22.5 psi
